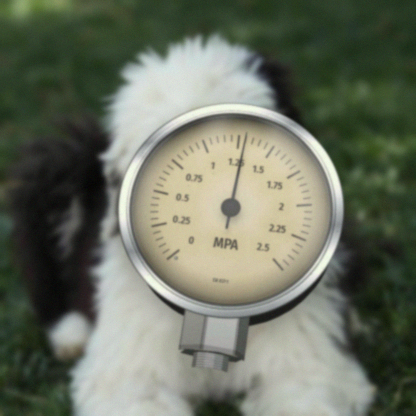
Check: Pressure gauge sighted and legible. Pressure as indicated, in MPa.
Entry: 1.3 MPa
